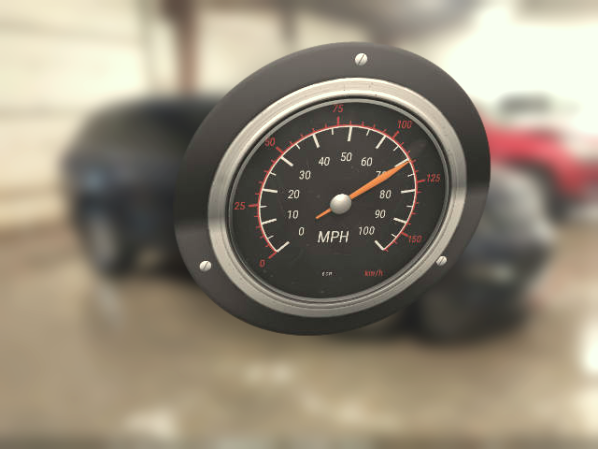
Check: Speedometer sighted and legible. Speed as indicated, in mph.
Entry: 70 mph
